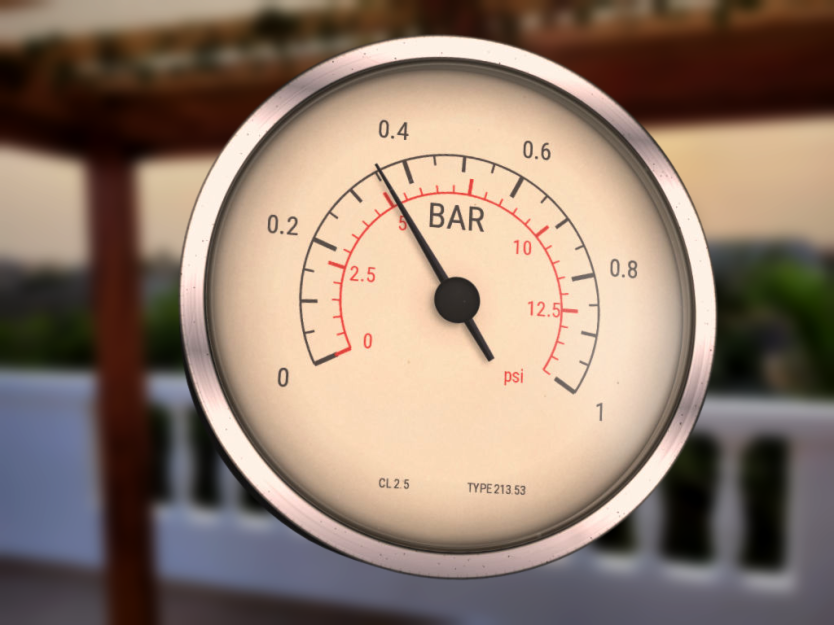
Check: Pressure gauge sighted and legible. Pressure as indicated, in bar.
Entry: 0.35 bar
